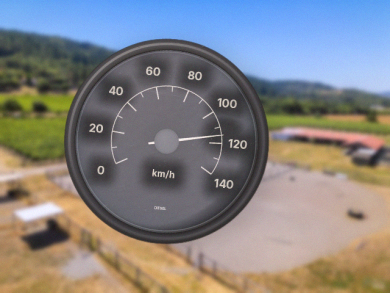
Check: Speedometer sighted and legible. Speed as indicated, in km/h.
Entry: 115 km/h
